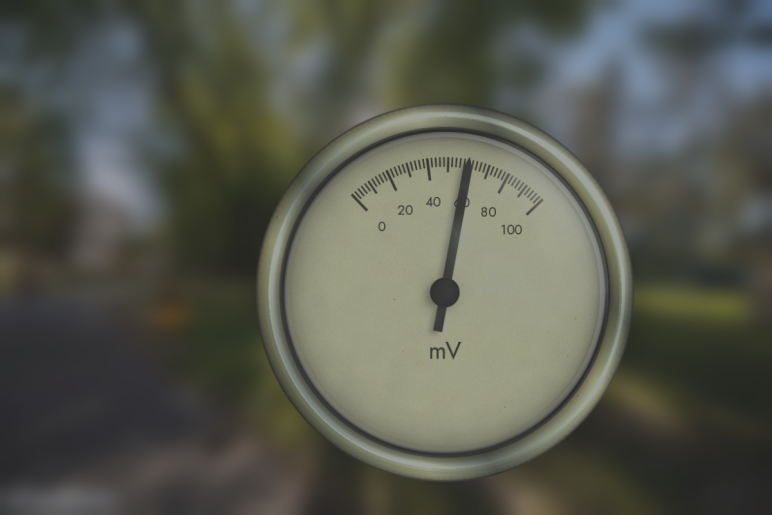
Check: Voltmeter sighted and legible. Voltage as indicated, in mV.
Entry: 60 mV
